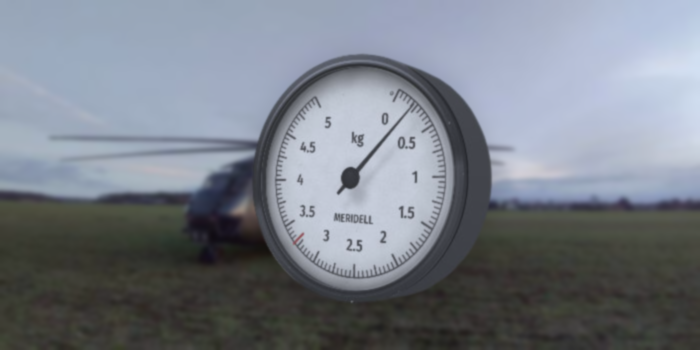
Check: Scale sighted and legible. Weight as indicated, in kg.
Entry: 0.25 kg
